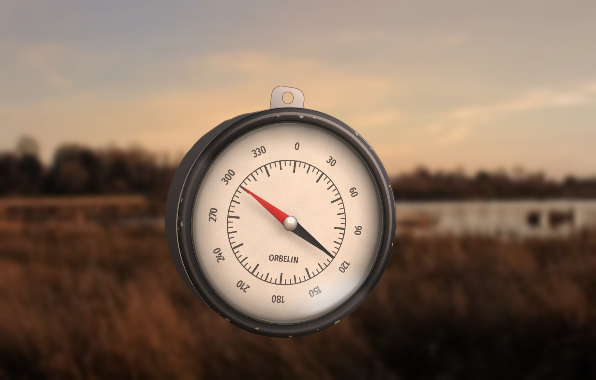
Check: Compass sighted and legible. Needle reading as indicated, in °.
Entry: 300 °
